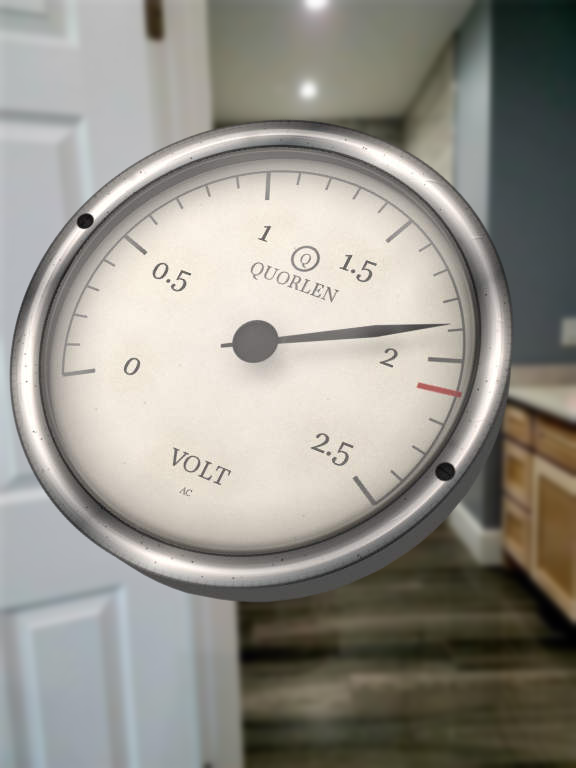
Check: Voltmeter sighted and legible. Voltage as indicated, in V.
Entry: 1.9 V
